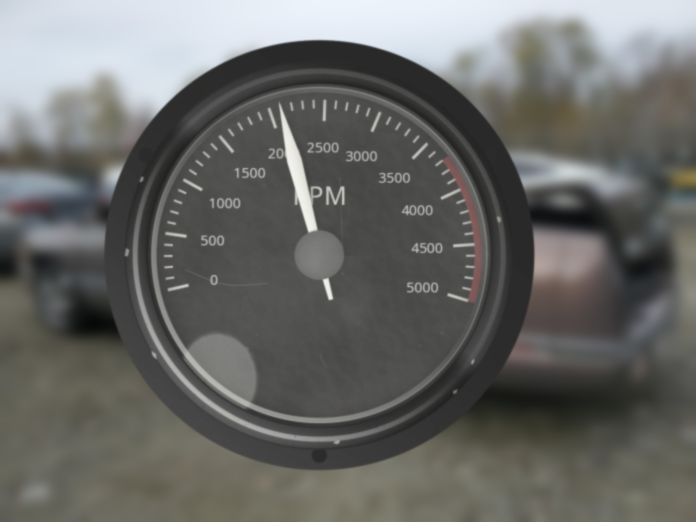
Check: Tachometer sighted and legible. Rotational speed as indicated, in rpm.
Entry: 2100 rpm
